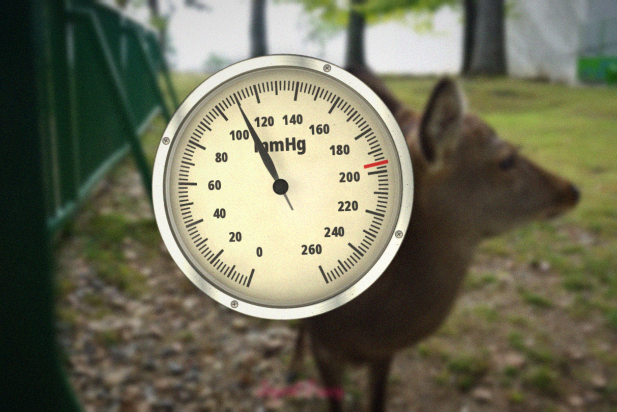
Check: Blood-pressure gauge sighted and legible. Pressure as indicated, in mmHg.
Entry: 110 mmHg
